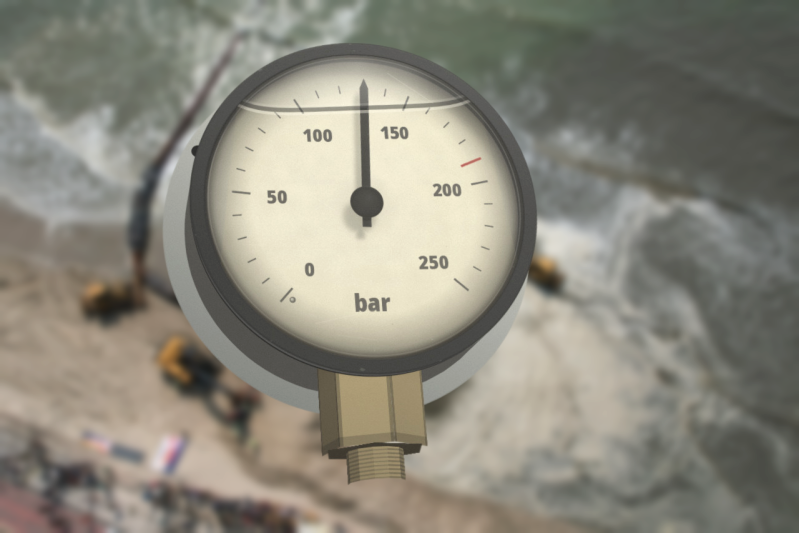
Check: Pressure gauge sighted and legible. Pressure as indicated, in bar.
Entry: 130 bar
